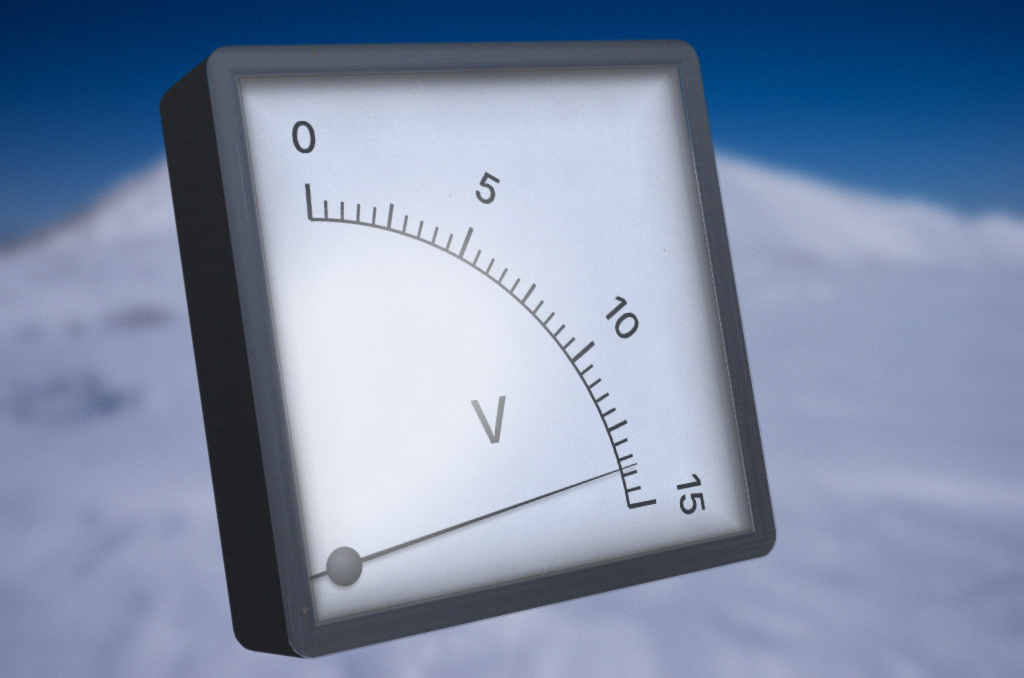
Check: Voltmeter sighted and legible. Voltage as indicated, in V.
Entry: 13.75 V
